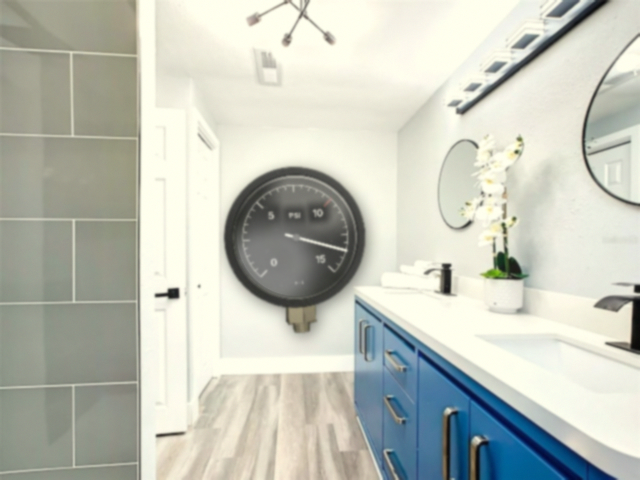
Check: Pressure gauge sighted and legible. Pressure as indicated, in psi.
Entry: 13.5 psi
